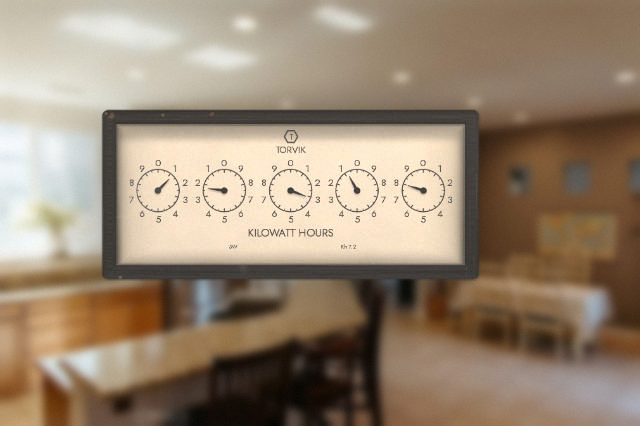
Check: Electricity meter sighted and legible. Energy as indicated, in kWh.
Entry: 12308 kWh
